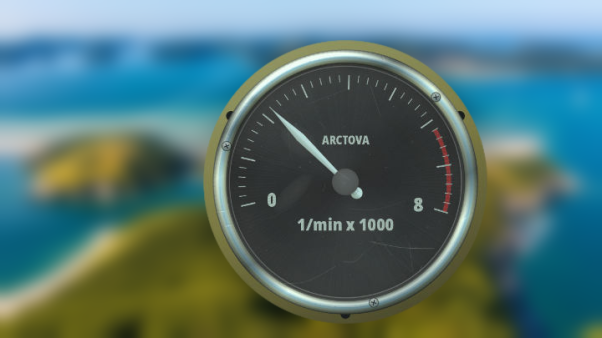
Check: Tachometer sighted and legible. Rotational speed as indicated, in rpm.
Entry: 2200 rpm
